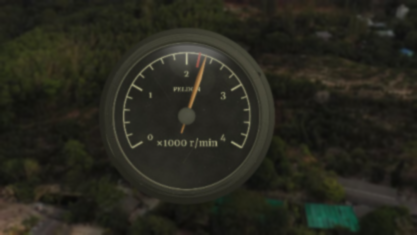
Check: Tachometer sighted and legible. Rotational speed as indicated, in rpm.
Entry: 2300 rpm
